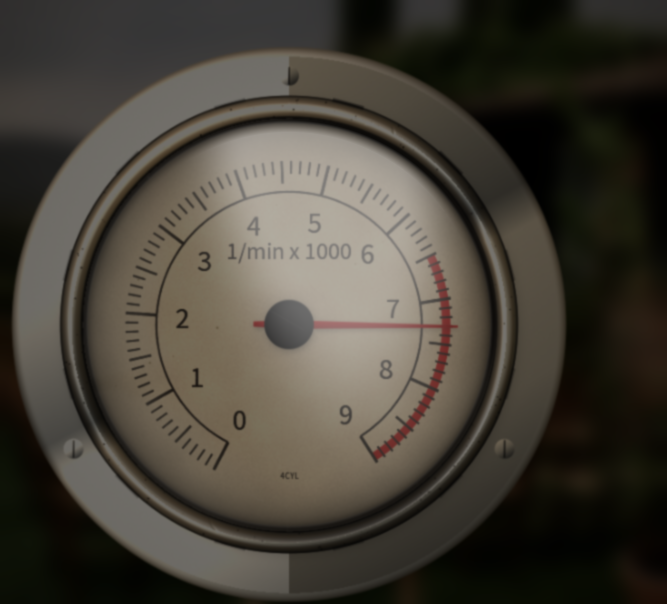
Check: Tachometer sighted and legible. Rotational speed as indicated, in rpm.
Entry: 7300 rpm
